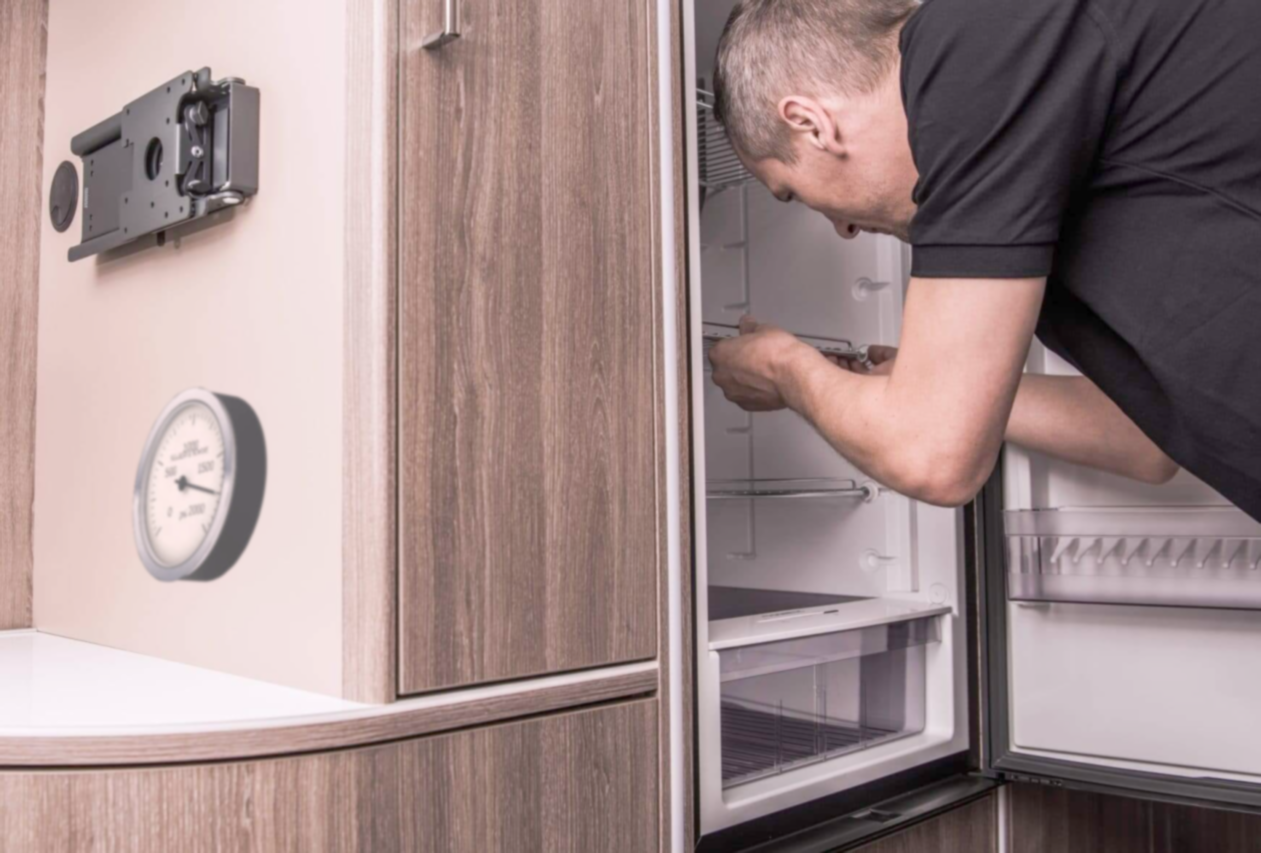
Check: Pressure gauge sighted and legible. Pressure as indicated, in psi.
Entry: 1750 psi
